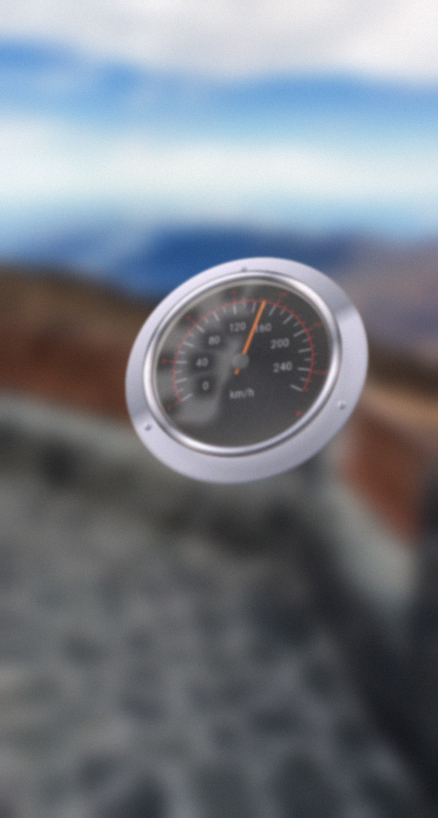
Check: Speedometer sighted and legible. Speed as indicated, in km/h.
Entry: 150 km/h
